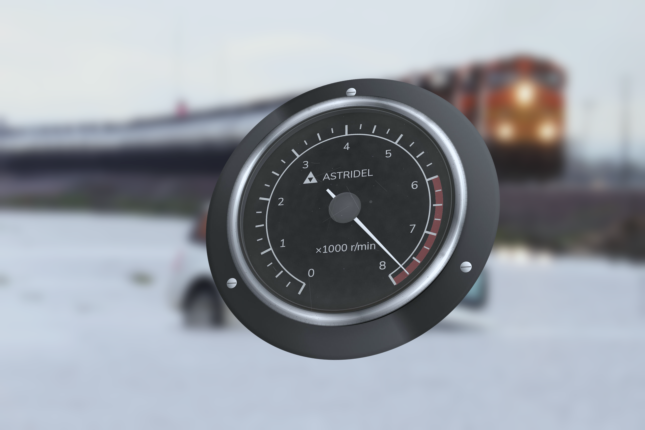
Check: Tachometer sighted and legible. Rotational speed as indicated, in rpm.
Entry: 7750 rpm
